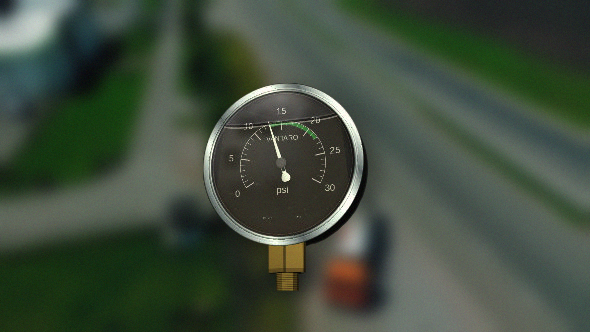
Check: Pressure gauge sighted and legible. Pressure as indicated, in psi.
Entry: 13 psi
